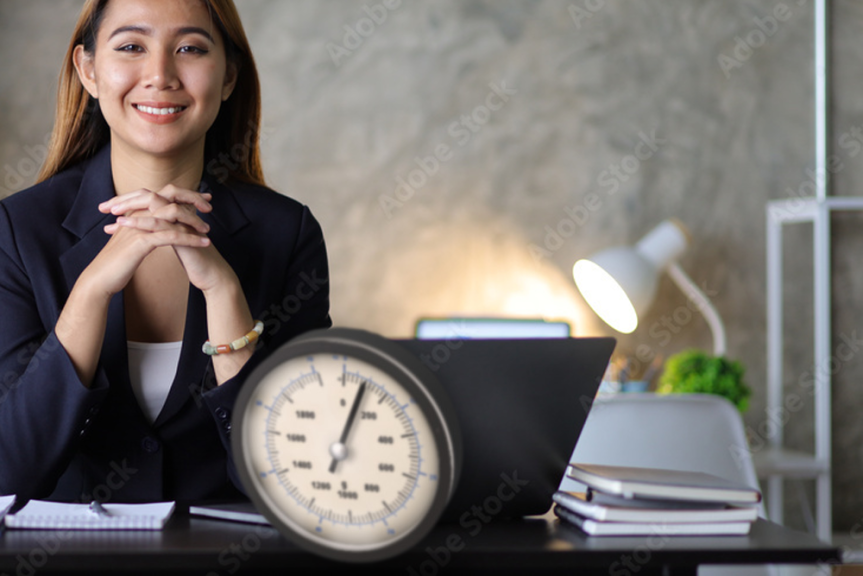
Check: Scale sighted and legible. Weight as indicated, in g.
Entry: 100 g
